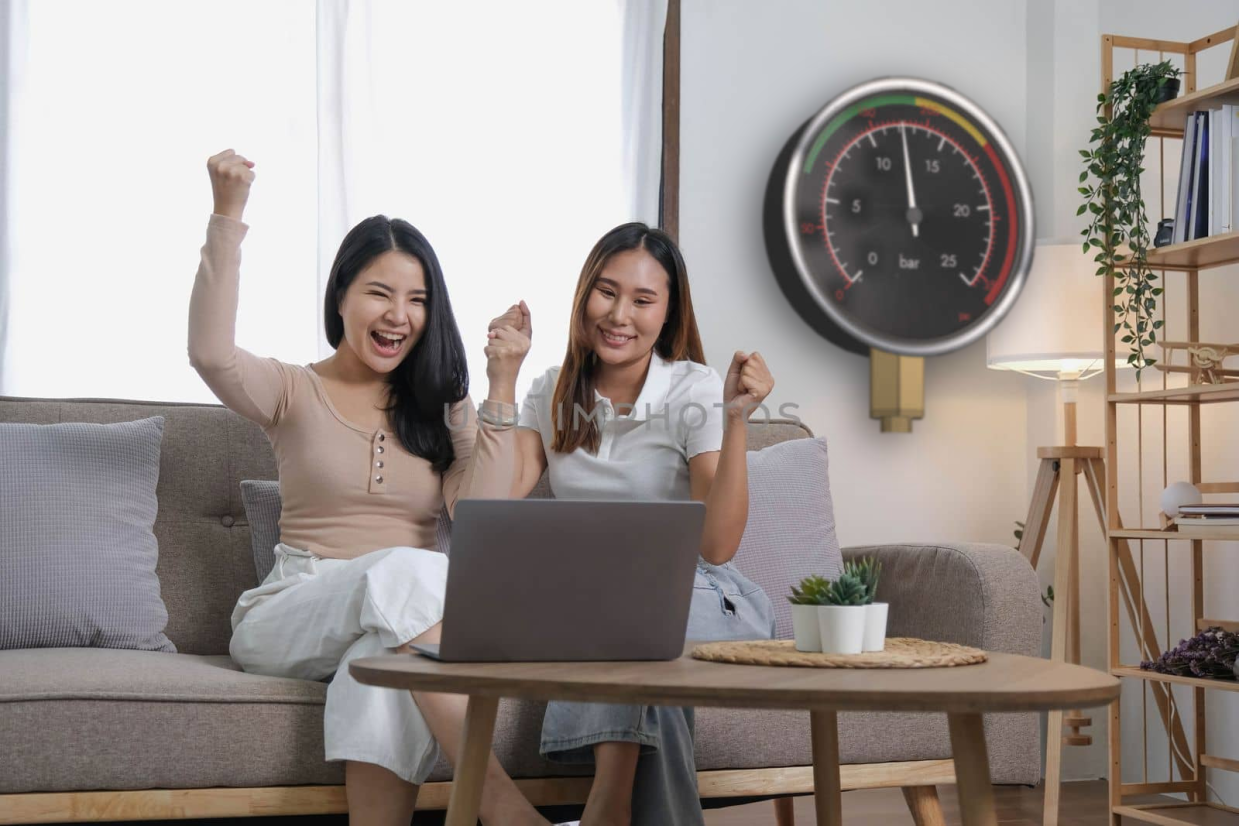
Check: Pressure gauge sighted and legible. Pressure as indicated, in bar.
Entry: 12 bar
